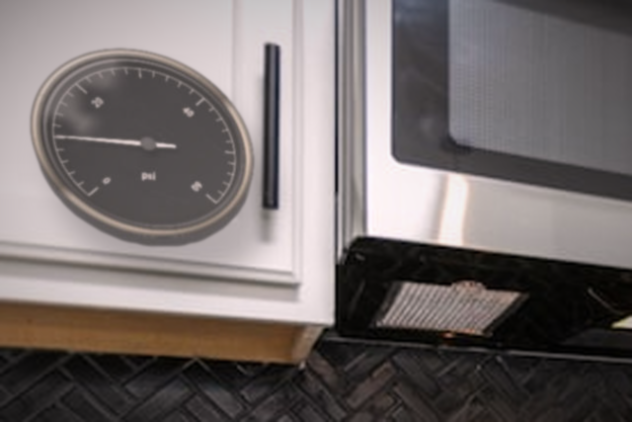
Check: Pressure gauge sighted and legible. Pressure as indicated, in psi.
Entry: 10 psi
